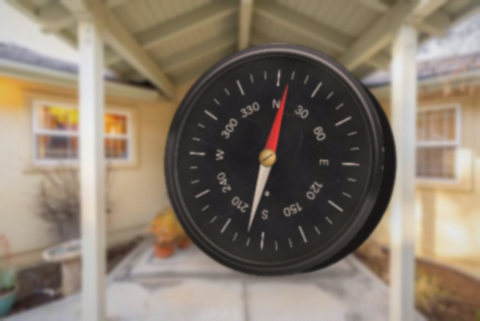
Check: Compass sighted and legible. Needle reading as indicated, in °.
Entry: 10 °
